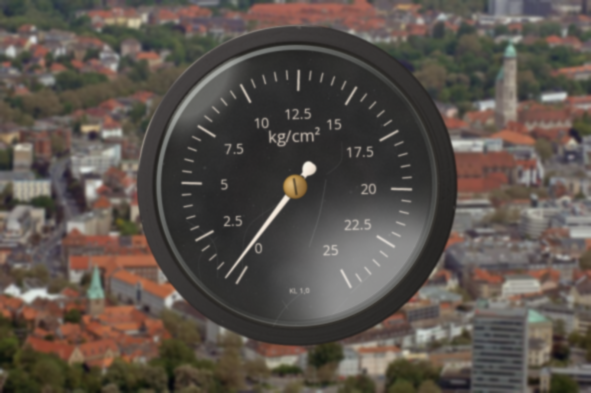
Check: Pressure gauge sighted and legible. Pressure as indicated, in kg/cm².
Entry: 0.5 kg/cm²
